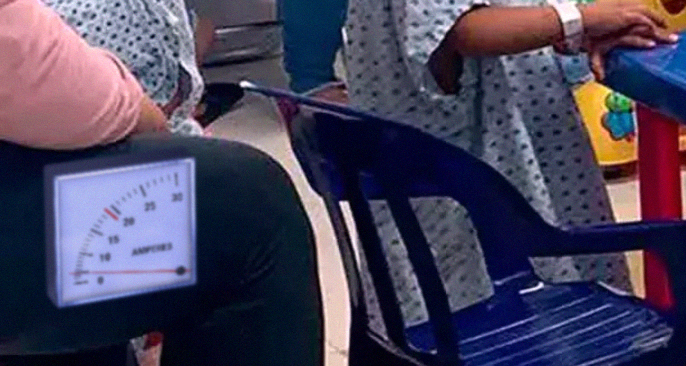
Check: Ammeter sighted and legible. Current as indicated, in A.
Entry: 5 A
